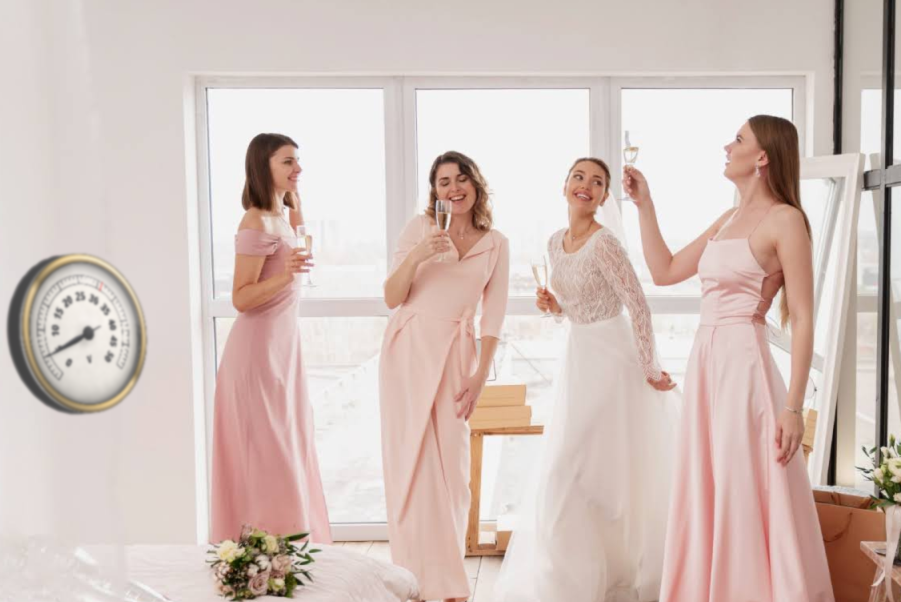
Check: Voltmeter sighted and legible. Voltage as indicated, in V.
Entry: 5 V
